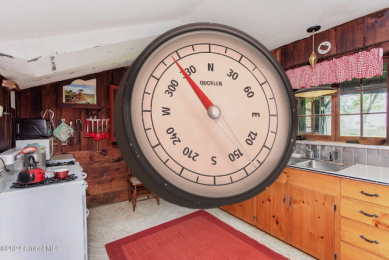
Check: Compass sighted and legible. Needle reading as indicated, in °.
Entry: 322.5 °
